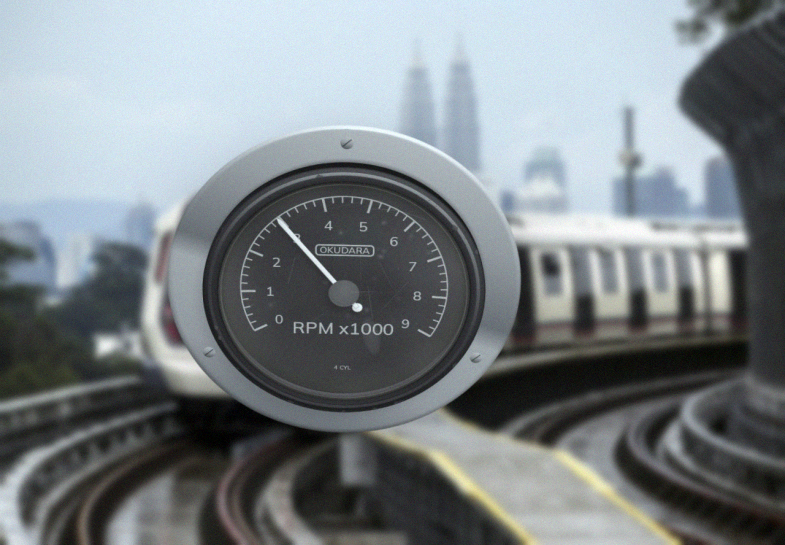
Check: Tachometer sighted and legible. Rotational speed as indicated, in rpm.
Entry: 3000 rpm
